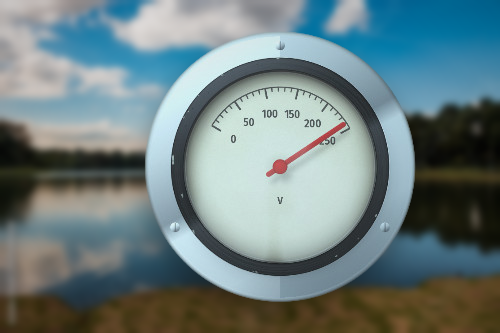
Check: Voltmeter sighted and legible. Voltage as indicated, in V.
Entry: 240 V
